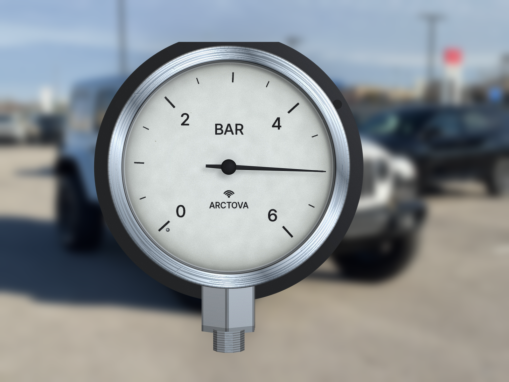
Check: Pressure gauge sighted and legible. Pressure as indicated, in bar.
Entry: 5 bar
